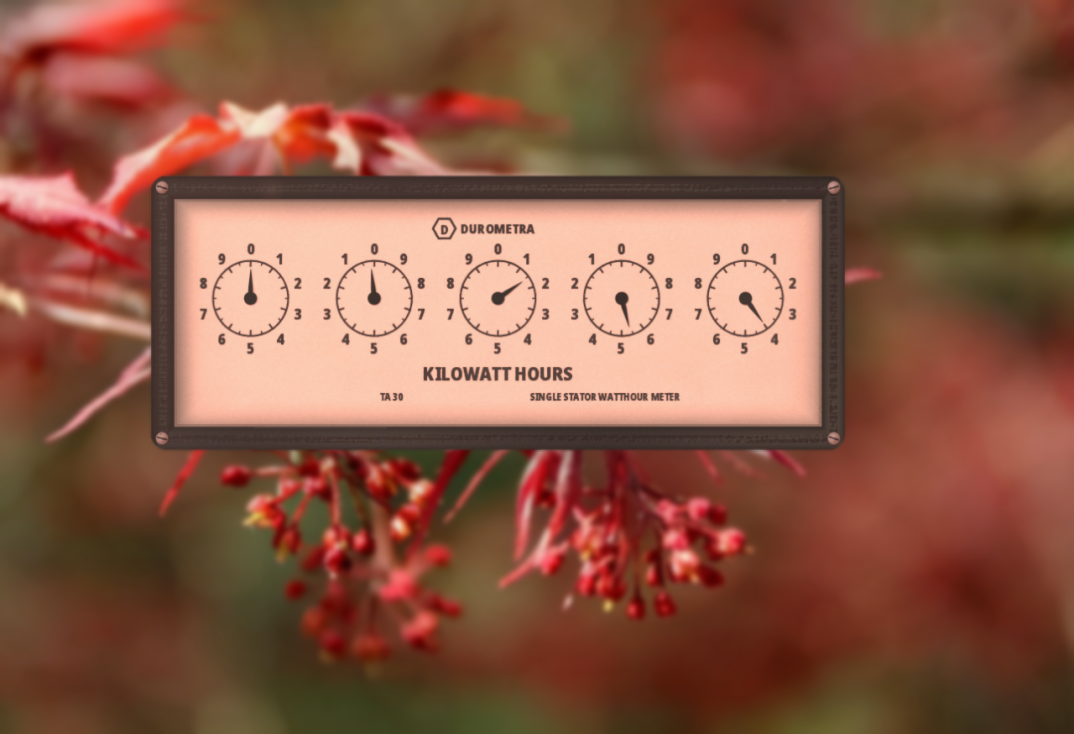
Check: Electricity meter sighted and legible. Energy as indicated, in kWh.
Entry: 154 kWh
